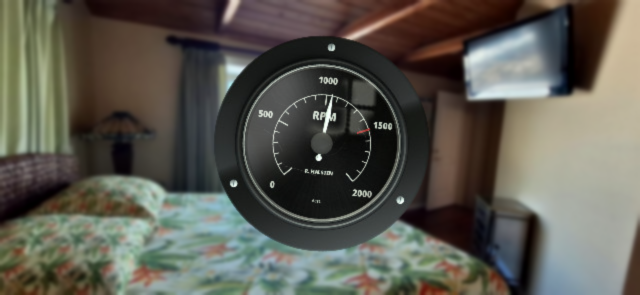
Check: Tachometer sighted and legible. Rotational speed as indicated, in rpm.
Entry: 1050 rpm
